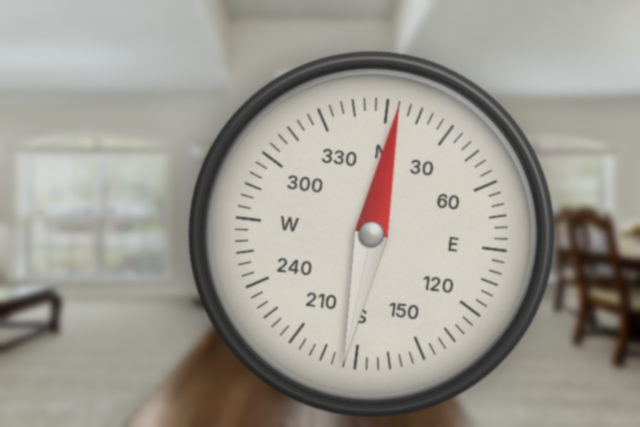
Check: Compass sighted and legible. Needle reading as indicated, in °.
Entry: 5 °
